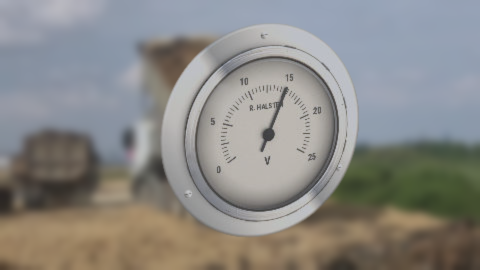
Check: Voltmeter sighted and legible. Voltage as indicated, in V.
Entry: 15 V
